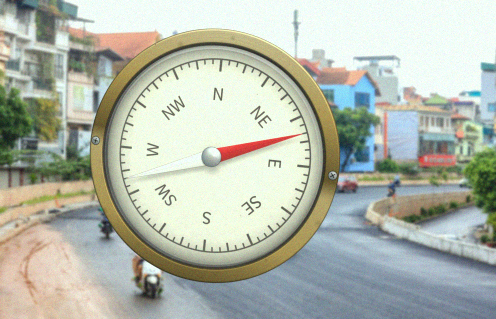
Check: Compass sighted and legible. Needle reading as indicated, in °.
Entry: 70 °
